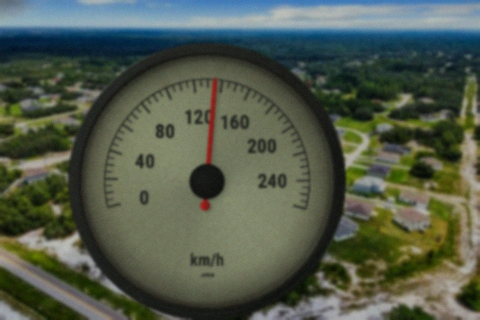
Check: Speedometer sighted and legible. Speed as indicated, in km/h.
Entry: 135 km/h
